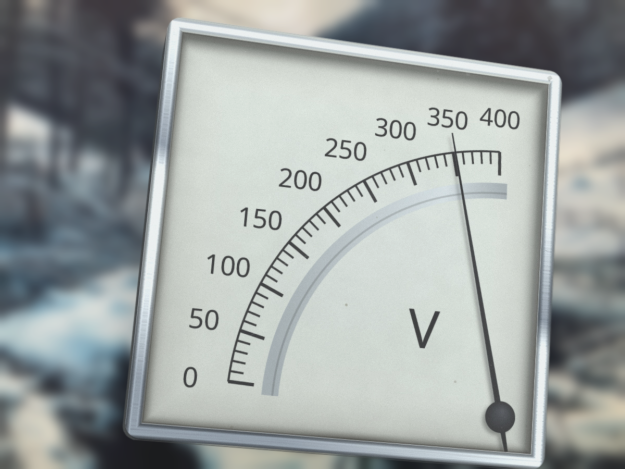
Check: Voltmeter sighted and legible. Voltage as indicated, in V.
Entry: 350 V
